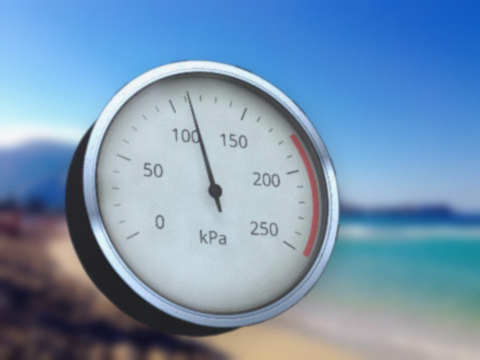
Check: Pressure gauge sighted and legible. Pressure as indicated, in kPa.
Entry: 110 kPa
